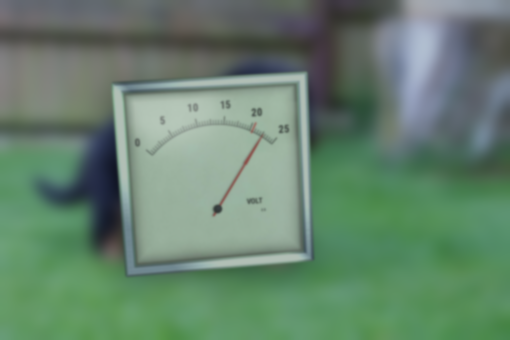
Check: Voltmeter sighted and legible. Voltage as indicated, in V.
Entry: 22.5 V
